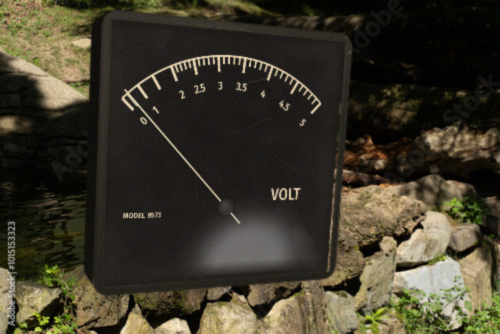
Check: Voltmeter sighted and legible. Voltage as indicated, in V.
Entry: 0.5 V
